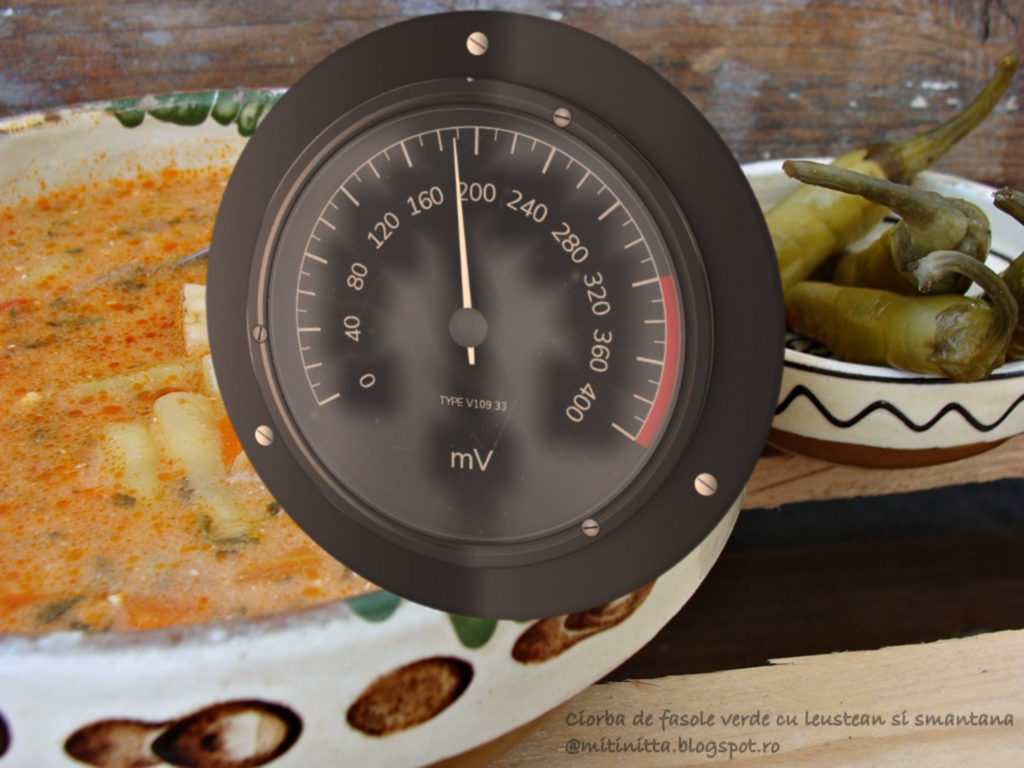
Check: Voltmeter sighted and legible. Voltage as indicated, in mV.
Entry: 190 mV
